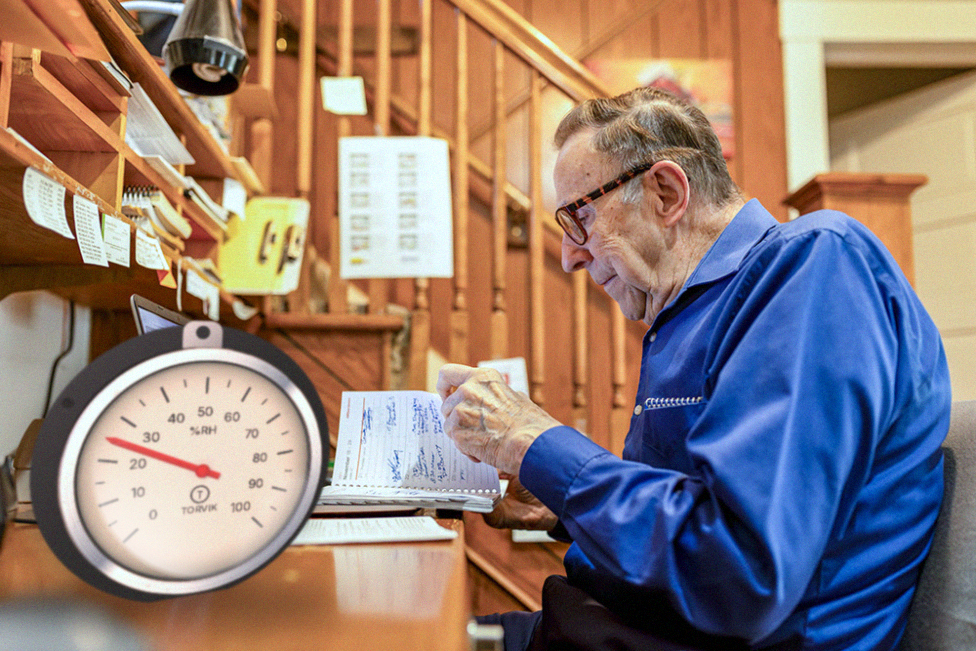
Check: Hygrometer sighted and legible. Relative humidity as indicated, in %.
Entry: 25 %
